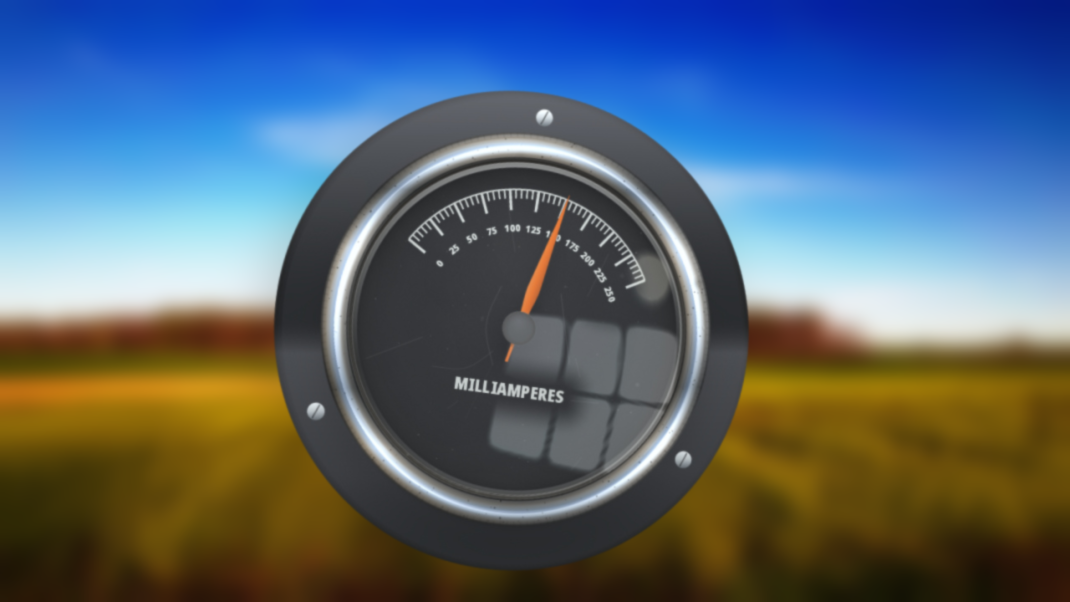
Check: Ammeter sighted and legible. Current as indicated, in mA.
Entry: 150 mA
